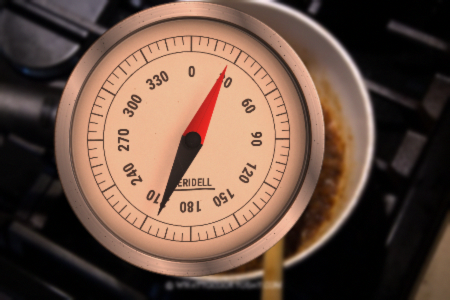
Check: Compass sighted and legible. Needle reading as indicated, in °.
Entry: 25 °
